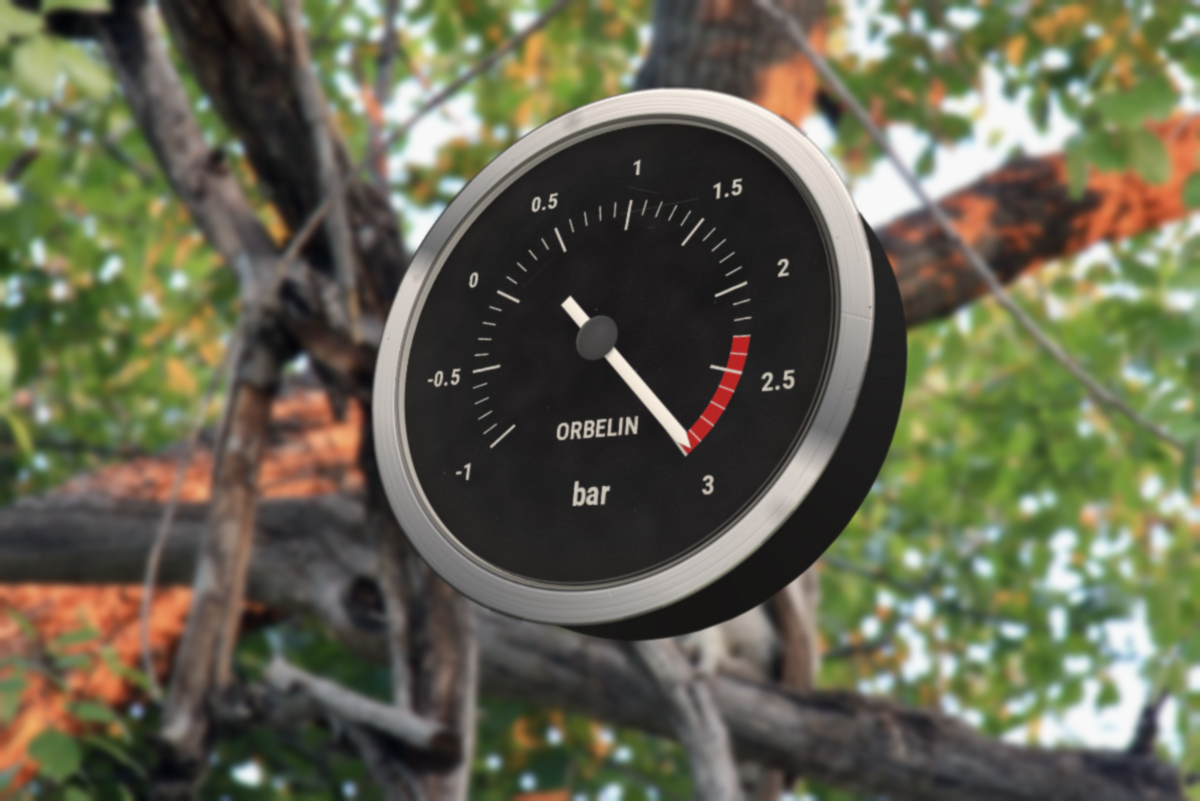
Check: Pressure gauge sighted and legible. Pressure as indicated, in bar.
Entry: 2.95 bar
